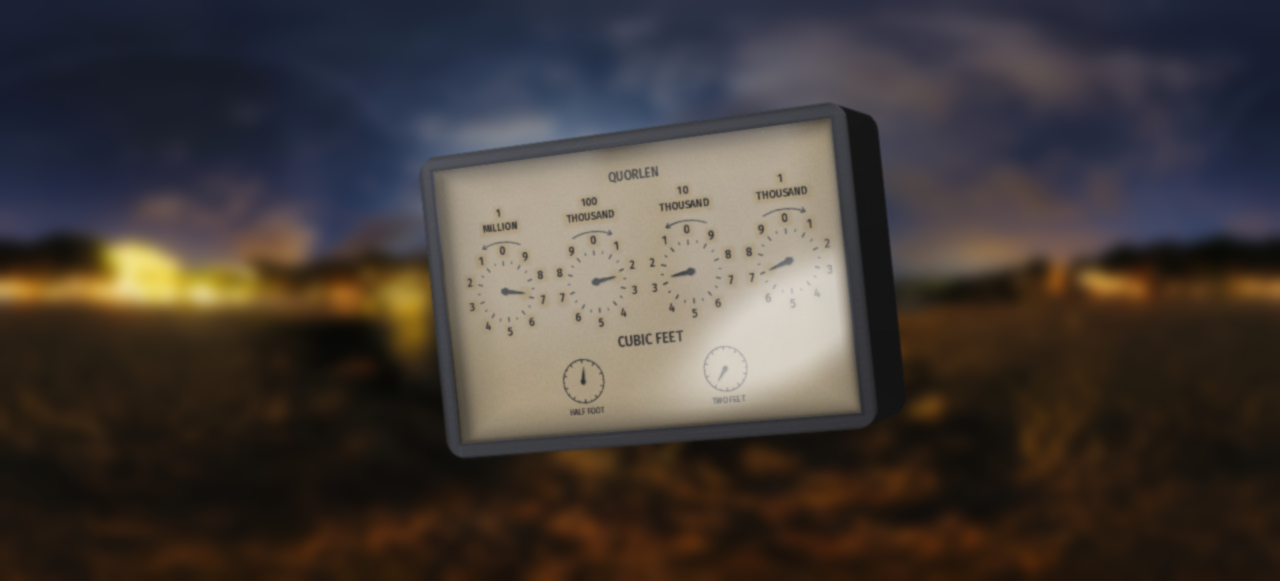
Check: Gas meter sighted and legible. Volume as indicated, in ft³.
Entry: 722700 ft³
